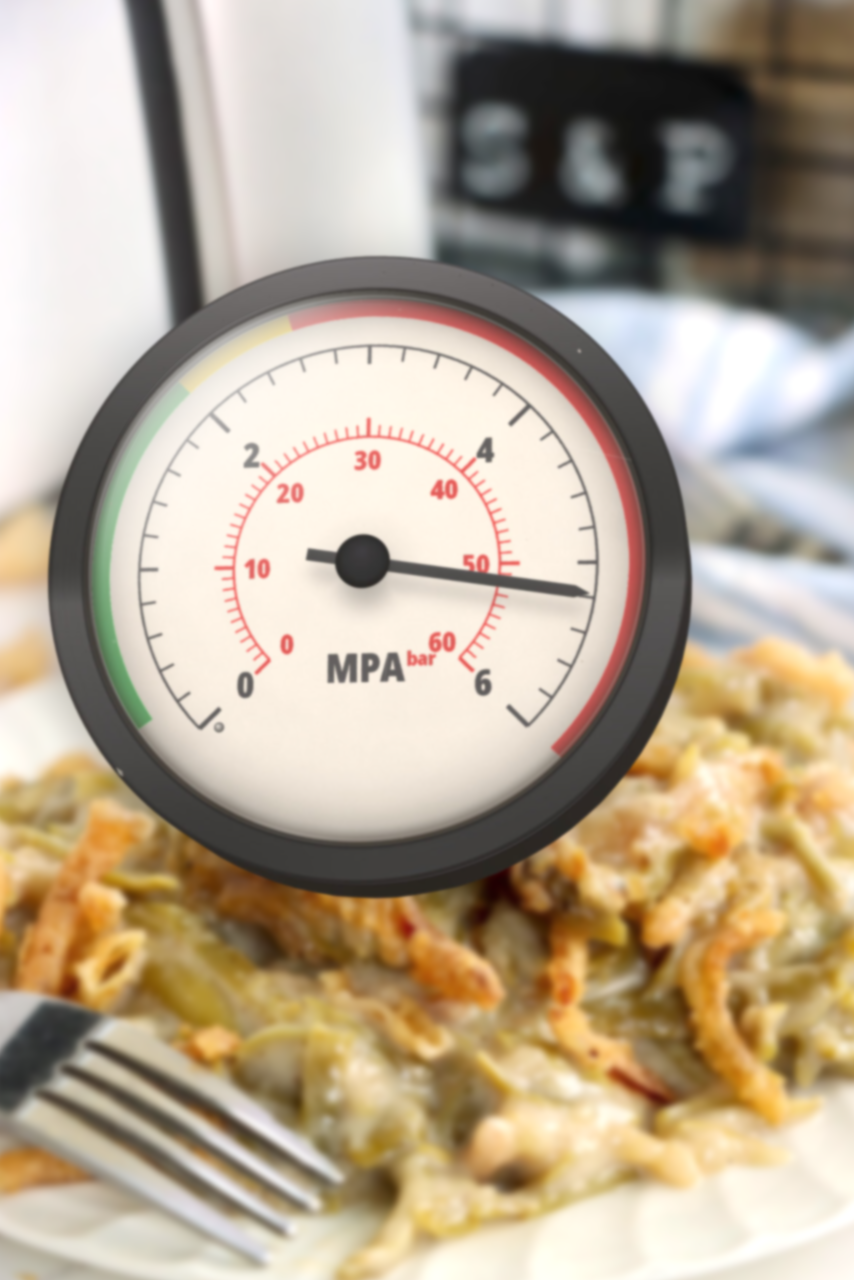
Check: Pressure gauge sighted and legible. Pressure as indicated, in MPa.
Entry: 5.2 MPa
